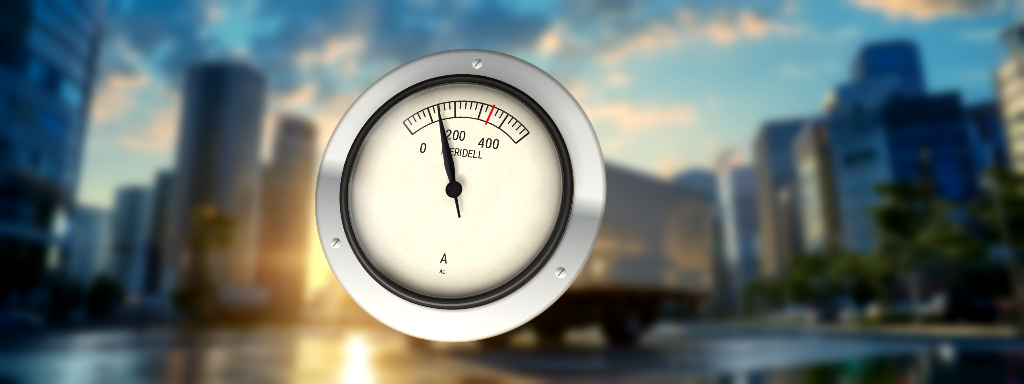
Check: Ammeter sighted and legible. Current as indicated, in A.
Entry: 140 A
